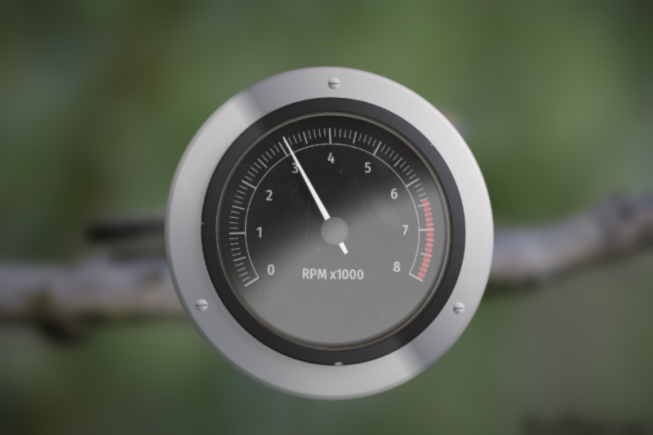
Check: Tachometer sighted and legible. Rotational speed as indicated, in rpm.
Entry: 3100 rpm
